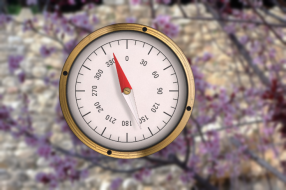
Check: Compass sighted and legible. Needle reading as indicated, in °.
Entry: 340 °
